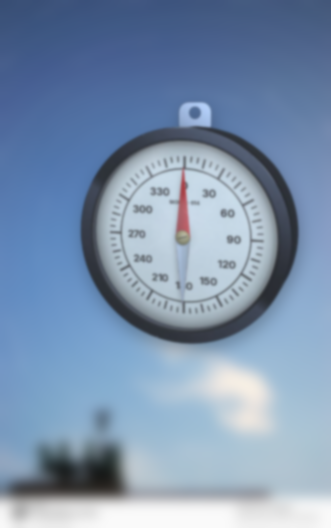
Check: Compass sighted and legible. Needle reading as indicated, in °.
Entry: 0 °
